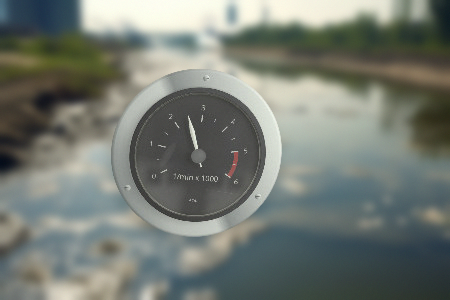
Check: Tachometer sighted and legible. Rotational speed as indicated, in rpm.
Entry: 2500 rpm
